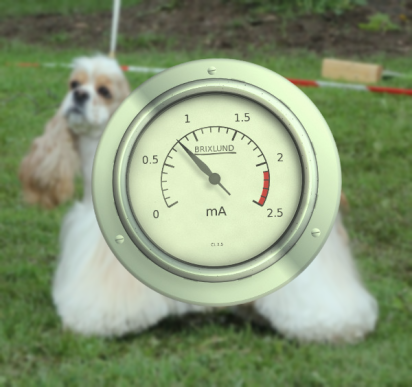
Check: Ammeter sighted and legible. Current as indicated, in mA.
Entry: 0.8 mA
